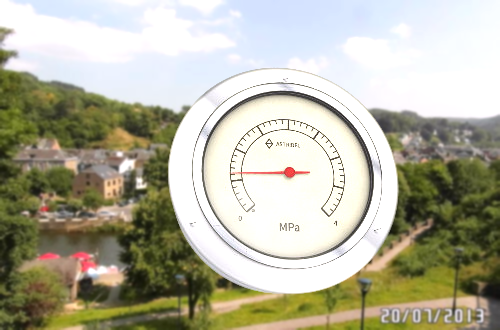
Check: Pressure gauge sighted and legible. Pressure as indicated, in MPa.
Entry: 0.6 MPa
